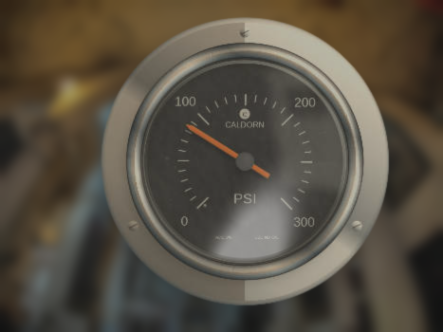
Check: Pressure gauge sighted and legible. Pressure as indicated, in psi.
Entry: 85 psi
